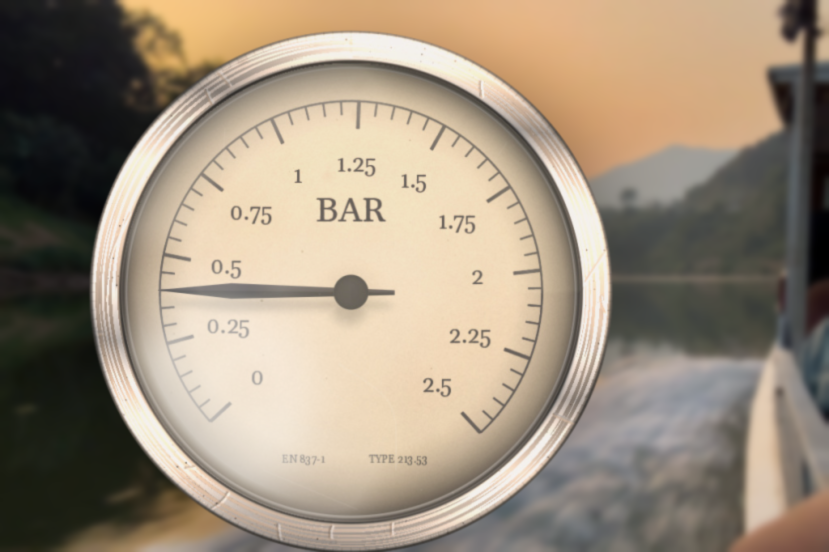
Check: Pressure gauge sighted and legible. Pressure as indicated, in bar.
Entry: 0.4 bar
